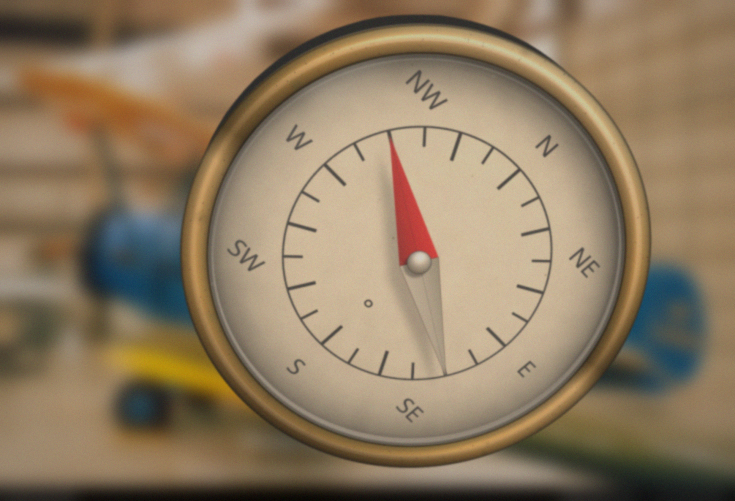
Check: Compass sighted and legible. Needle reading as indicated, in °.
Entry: 300 °
